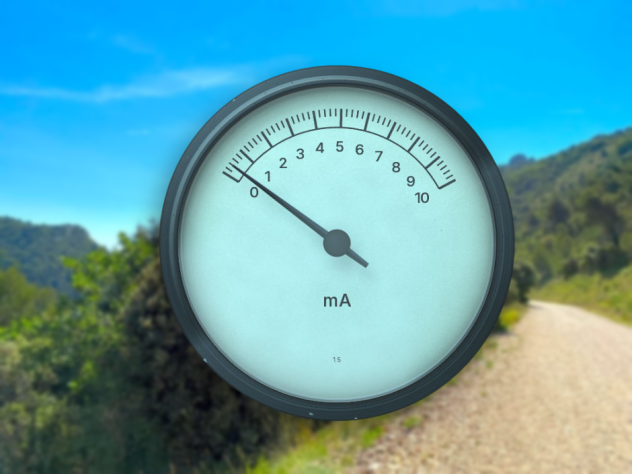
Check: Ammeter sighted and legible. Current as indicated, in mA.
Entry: 0.4 mA
